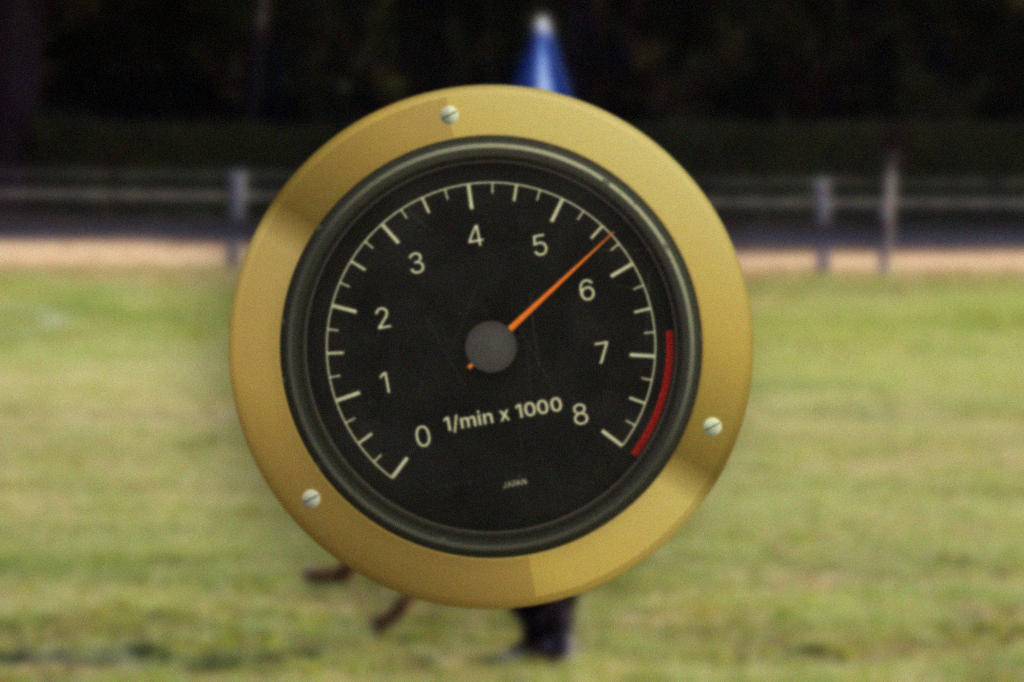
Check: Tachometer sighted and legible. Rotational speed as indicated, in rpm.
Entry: 5625 rpm
